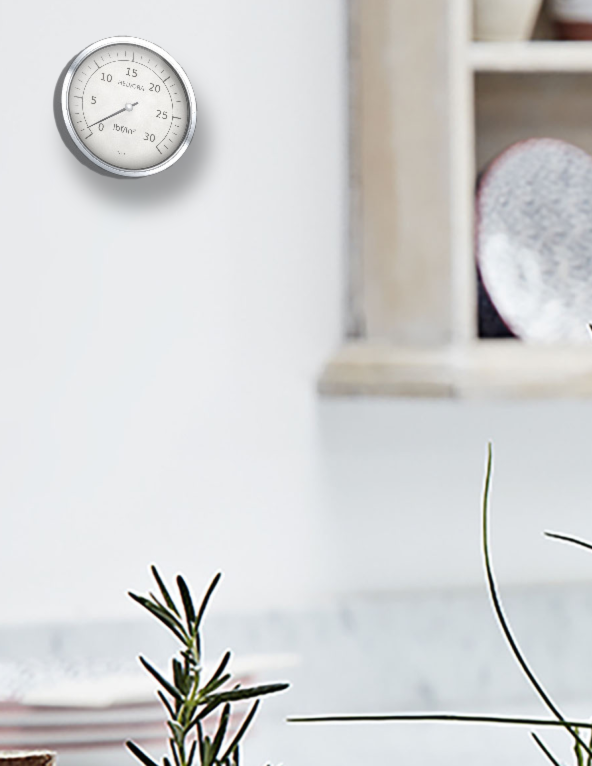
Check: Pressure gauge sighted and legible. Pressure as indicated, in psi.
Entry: 1 psi
